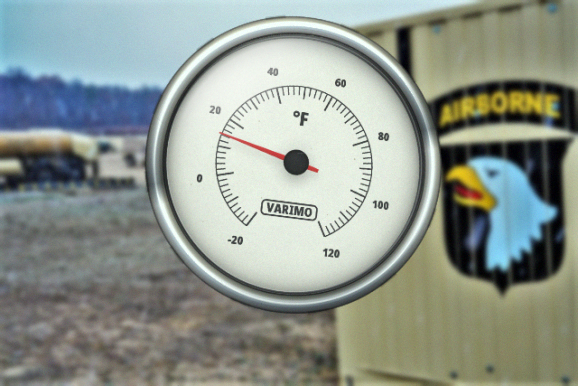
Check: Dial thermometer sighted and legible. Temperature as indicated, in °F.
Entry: 14 °F
